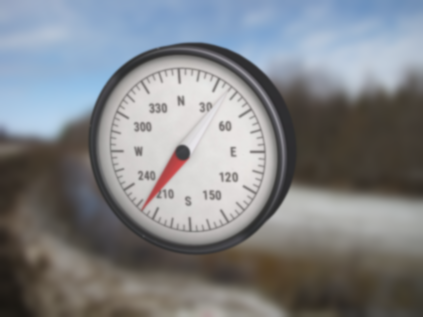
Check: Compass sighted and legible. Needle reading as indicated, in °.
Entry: 220 °
